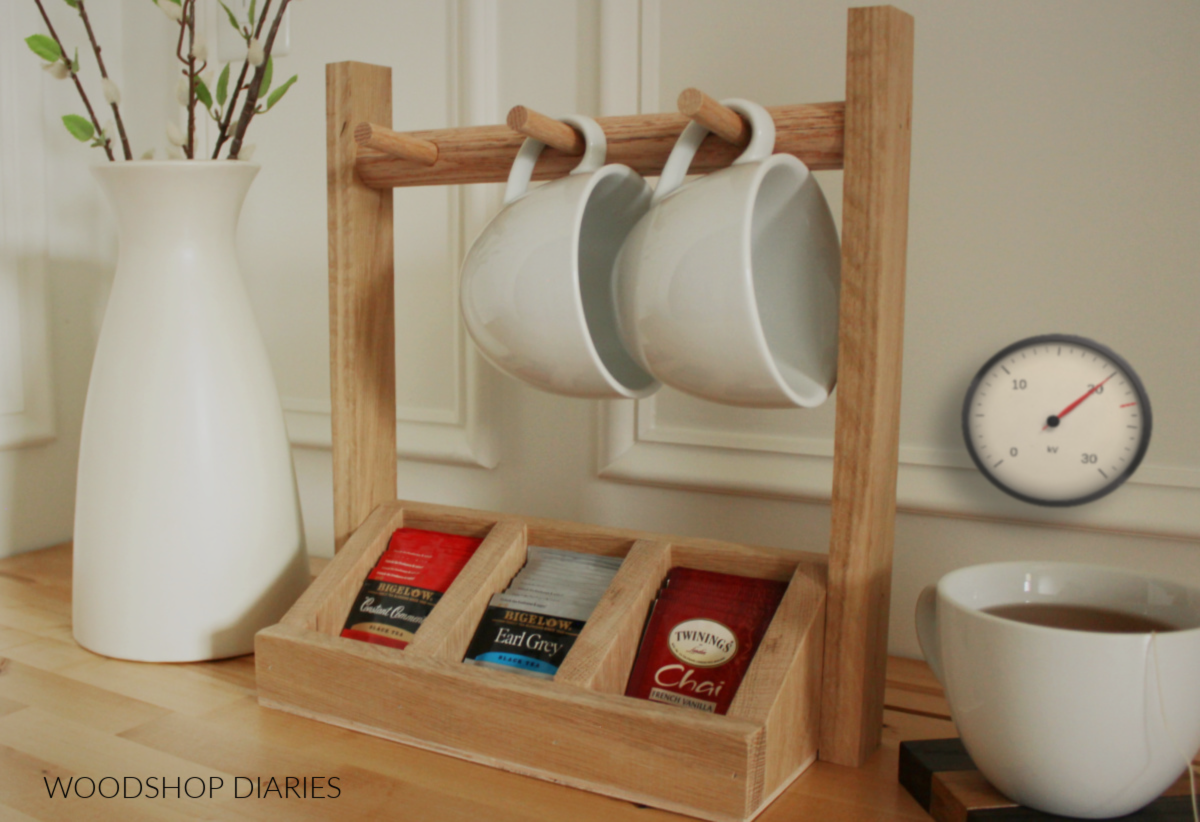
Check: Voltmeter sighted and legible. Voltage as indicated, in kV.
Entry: 20 kV
